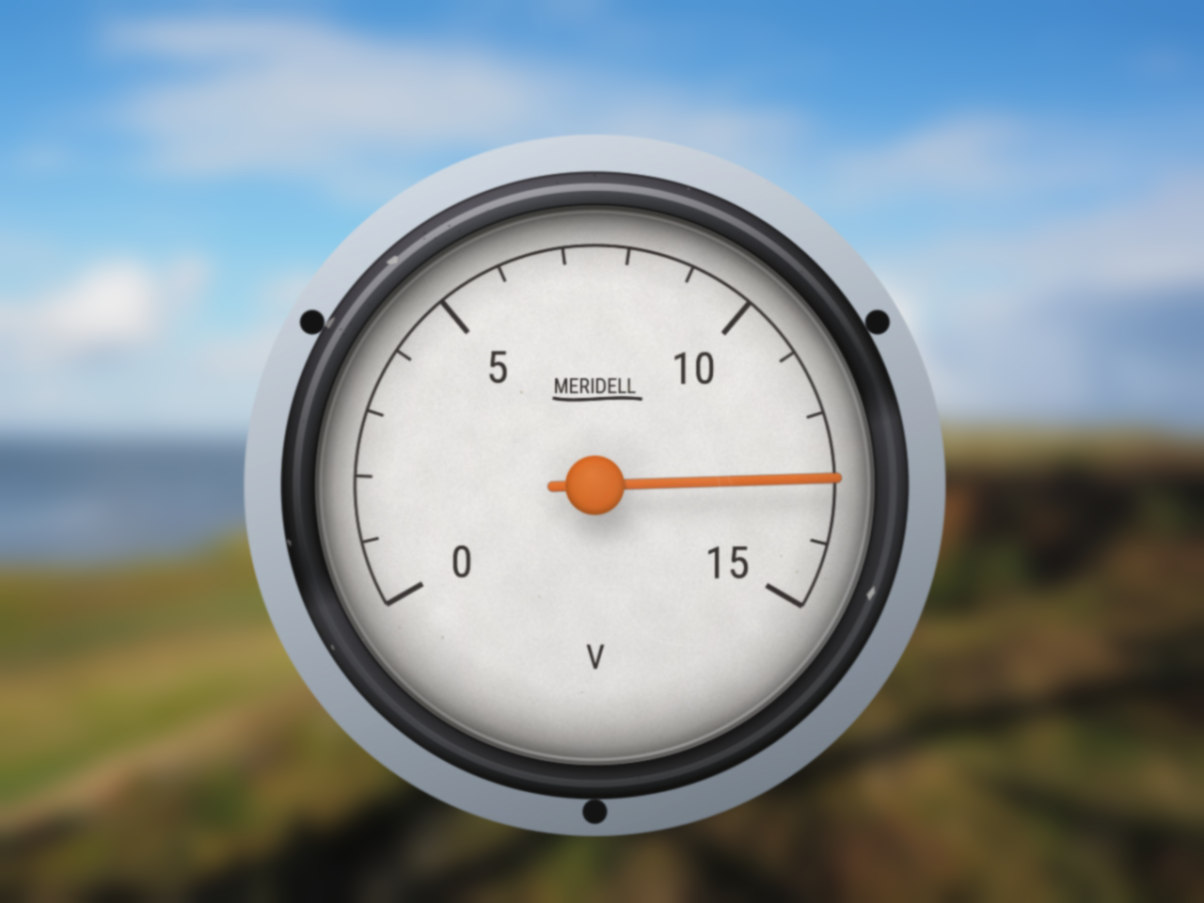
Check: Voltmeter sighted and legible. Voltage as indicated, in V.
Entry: 13 V
